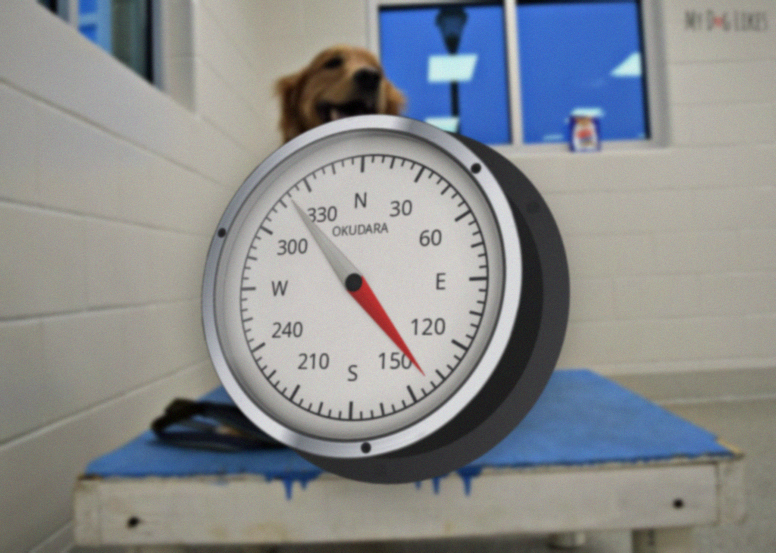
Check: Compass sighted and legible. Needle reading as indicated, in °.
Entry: 140 °
